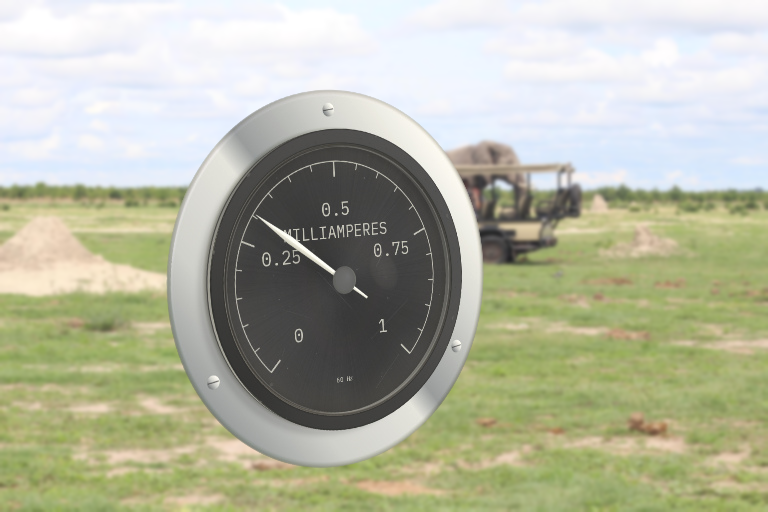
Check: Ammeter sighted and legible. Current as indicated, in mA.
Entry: 0.3 mA
